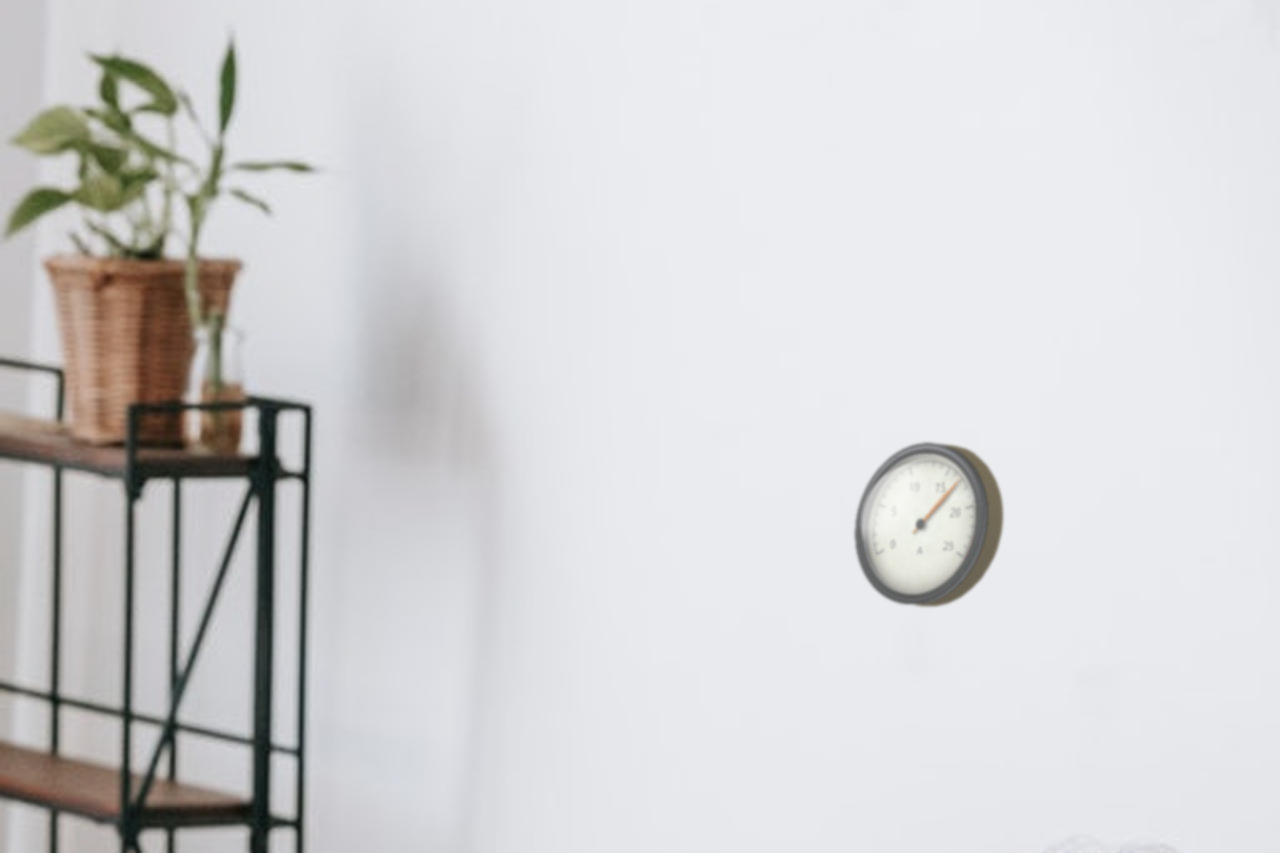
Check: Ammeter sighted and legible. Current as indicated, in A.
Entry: 17 A
